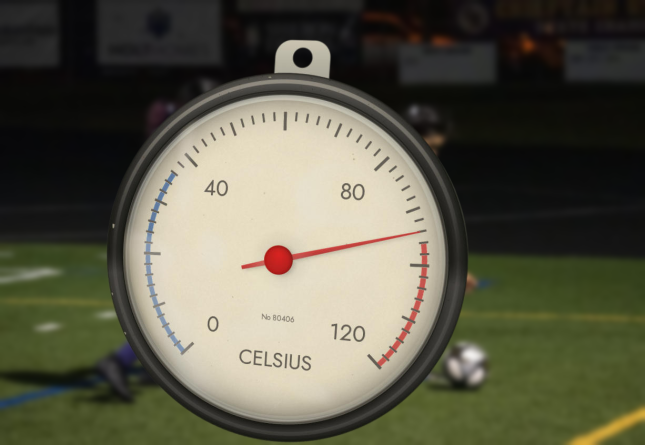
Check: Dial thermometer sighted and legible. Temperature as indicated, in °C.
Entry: 94 °C
